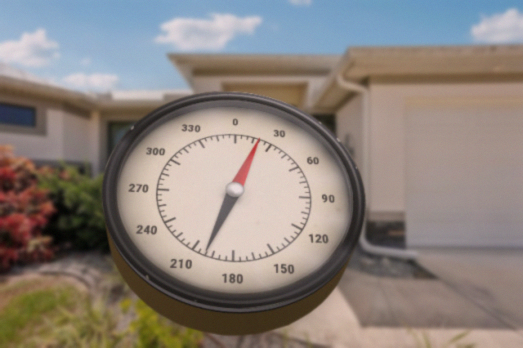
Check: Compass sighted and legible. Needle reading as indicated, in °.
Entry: 20 °
